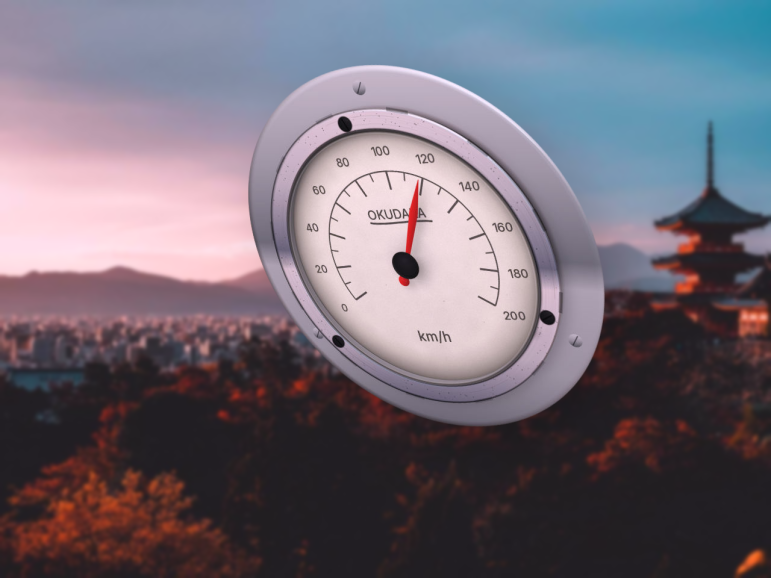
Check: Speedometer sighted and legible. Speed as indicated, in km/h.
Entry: 120 km/h
